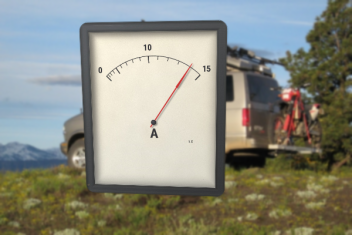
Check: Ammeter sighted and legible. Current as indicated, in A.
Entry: 14 A
